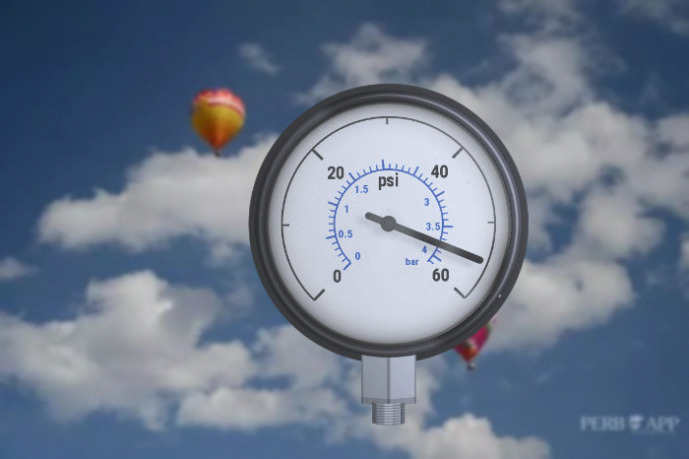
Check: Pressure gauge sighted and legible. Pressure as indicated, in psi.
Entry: 55 psi
